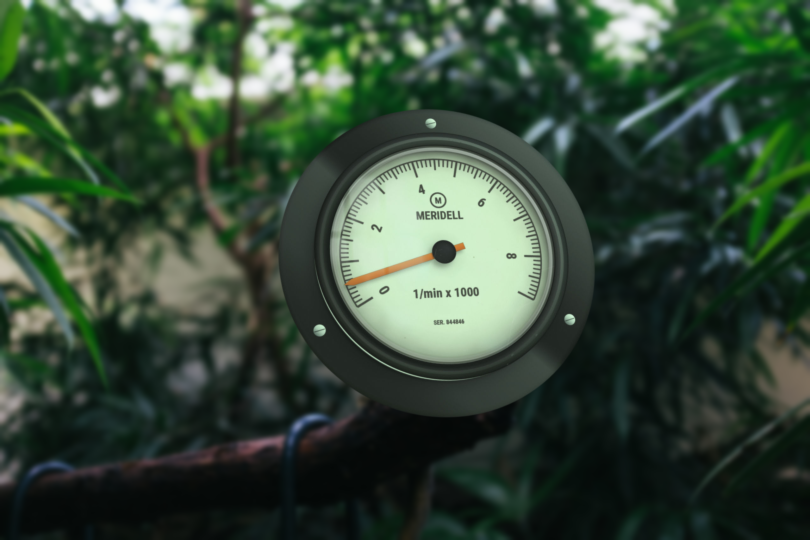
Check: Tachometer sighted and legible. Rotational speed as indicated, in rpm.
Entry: 500 rpm
